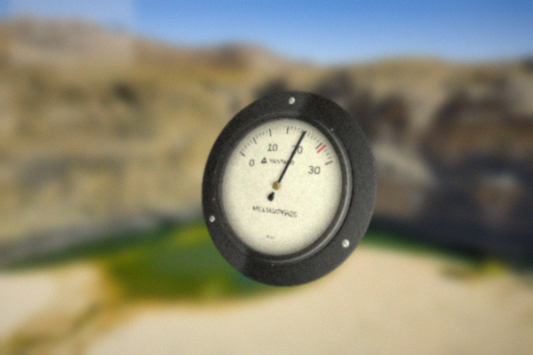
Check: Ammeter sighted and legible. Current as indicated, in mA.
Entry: 20 mA
